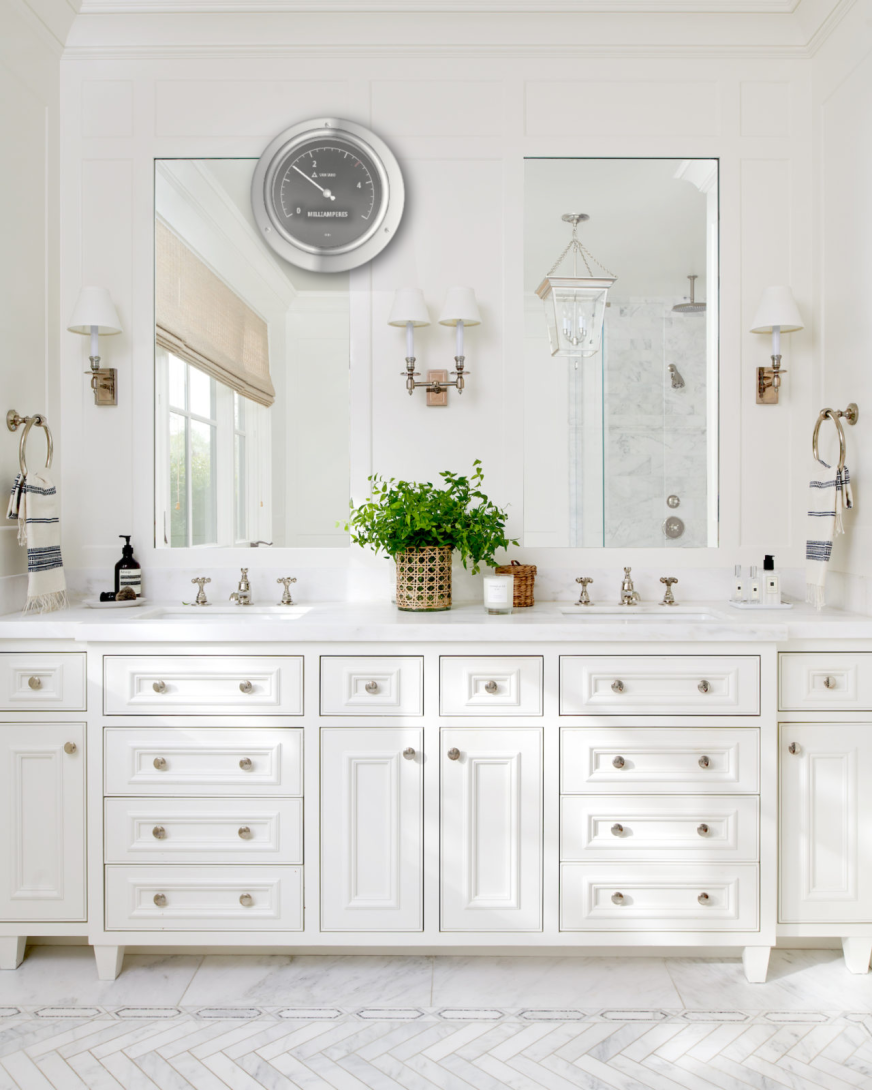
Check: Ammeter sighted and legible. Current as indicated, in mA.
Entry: 1.4 mA
